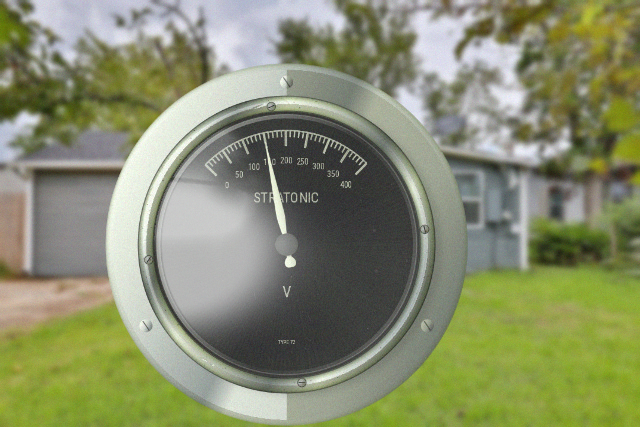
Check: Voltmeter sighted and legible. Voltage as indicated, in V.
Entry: 150 V
